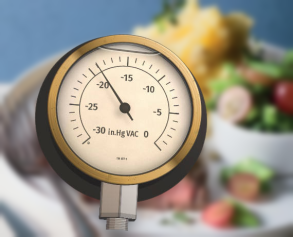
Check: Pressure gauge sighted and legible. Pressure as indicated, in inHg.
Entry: -19 inHg
